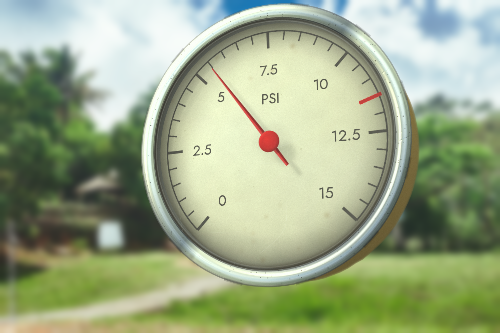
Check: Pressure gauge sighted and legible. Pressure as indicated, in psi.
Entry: 5.5 psi
